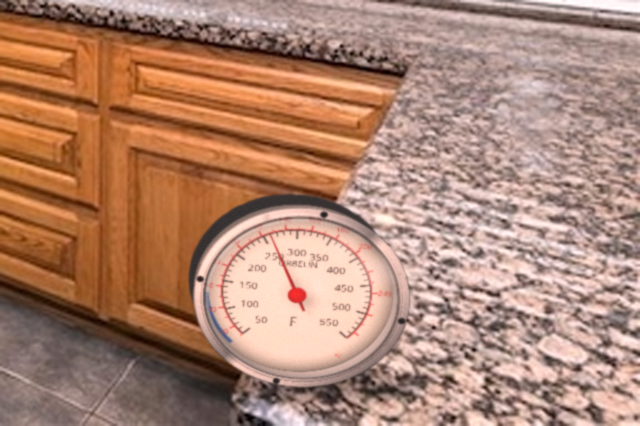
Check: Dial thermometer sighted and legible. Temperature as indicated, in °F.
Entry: 260 °F
